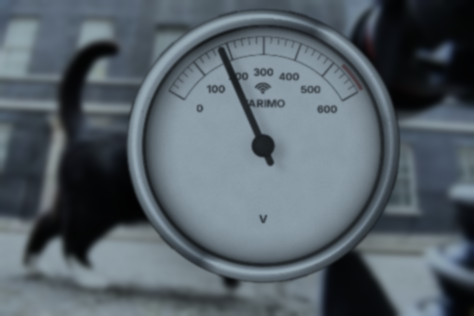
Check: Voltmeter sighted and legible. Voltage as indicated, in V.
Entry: 180 V
